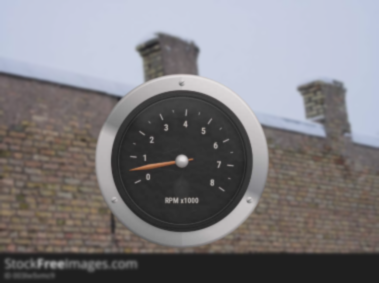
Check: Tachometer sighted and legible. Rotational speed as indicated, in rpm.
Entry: 500 rpm
